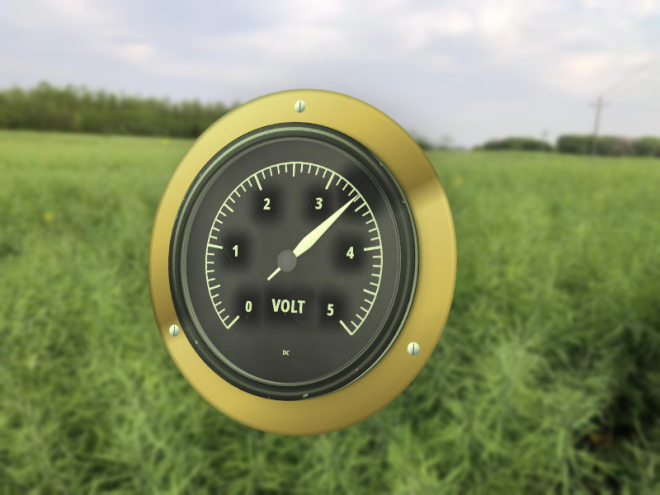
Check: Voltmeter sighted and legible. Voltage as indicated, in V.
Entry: 3.4 V
